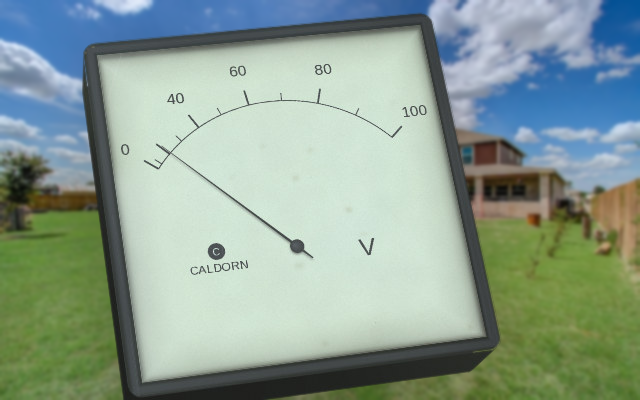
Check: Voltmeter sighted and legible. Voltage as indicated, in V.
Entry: 20 V
